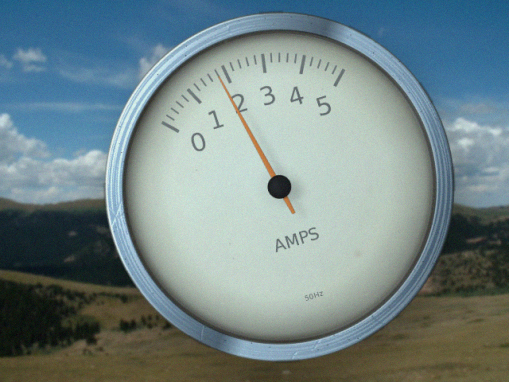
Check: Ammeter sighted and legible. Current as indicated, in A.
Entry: 1.8 A
